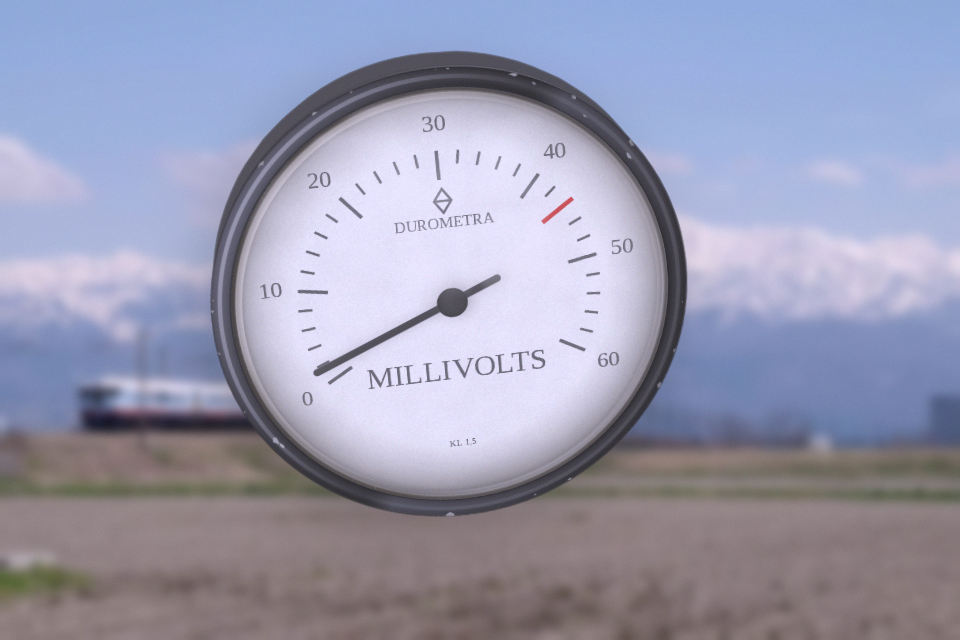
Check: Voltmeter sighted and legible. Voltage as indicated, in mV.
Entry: 2 mV
